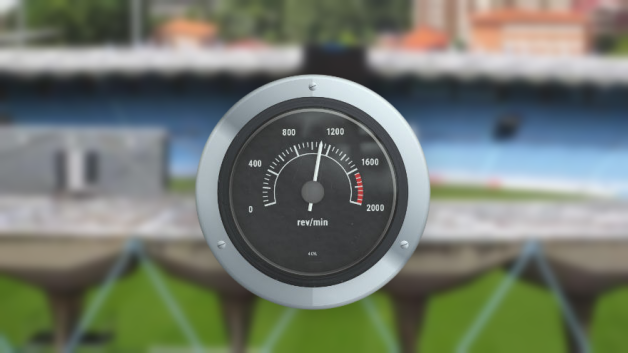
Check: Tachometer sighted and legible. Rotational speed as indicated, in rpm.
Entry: 1100 rpm
